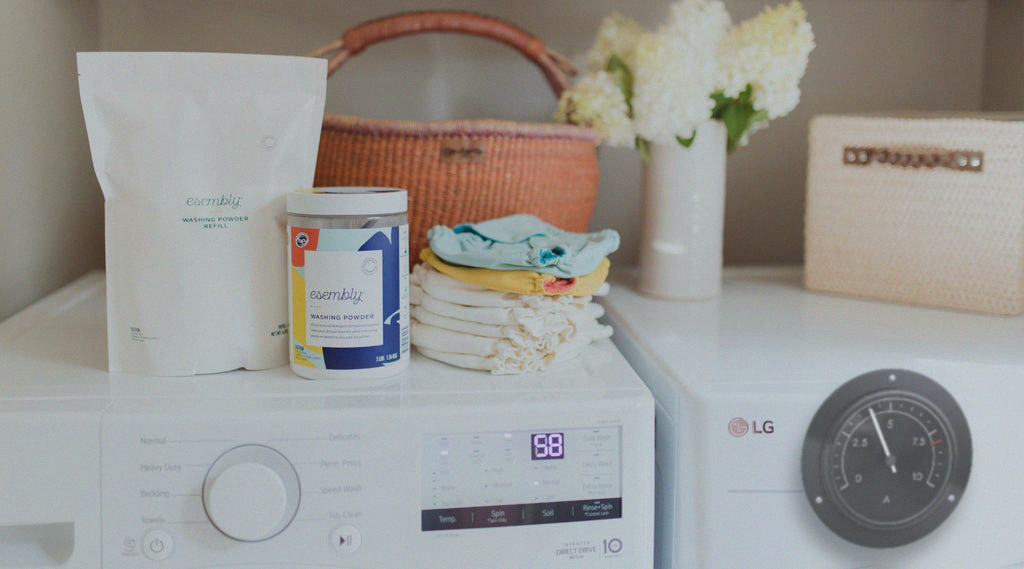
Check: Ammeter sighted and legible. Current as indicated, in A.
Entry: 4 A
